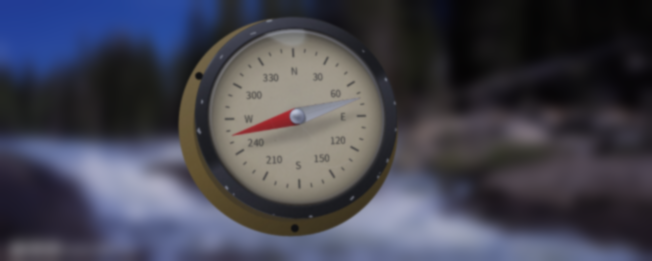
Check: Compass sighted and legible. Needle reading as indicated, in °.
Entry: 255 °
